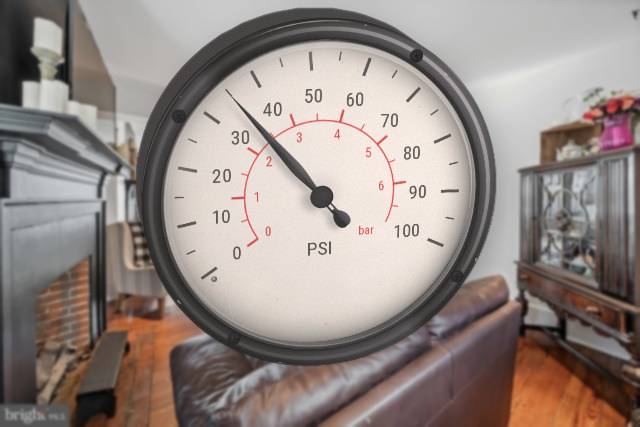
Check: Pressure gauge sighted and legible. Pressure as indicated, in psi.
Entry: 35 psi
